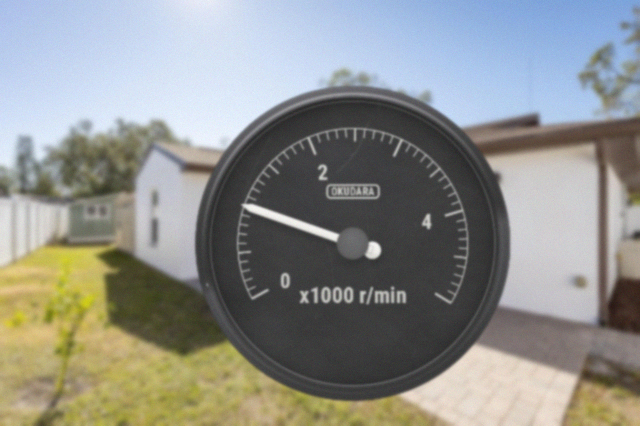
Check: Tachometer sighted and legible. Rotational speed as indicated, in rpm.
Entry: 1000 rpm
